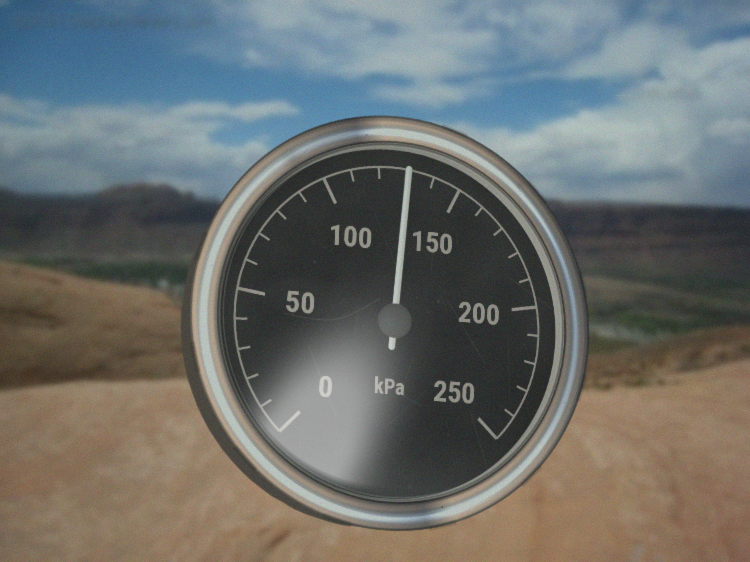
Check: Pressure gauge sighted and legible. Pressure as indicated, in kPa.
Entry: 130 kPa
